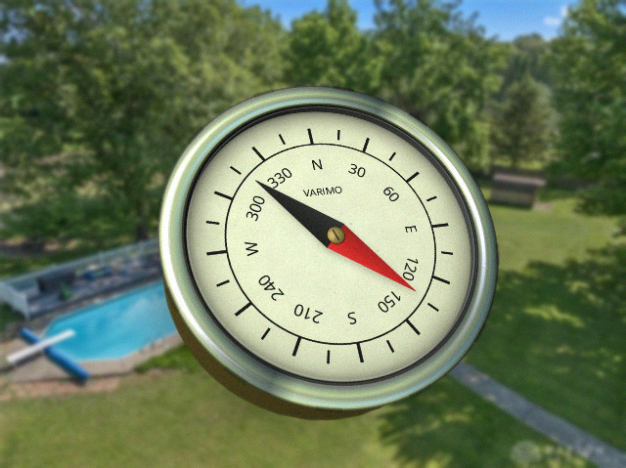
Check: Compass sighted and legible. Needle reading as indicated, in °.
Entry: 135 °
